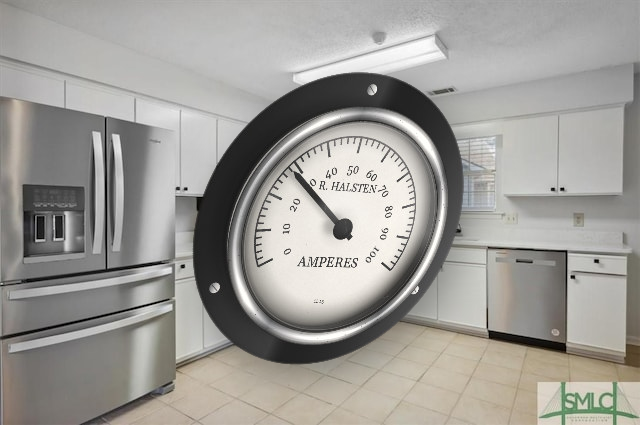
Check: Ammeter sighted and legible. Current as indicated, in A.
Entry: 28 A
